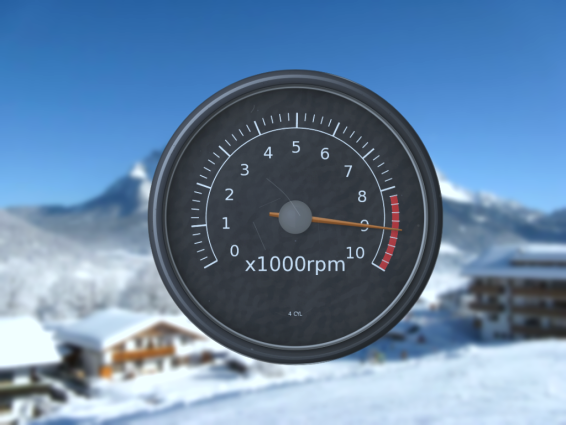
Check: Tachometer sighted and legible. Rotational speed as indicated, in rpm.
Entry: 9000 rpm
